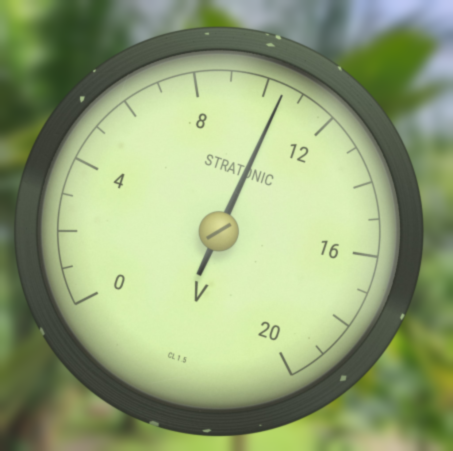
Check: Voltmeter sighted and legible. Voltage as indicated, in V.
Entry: 10.5 V
